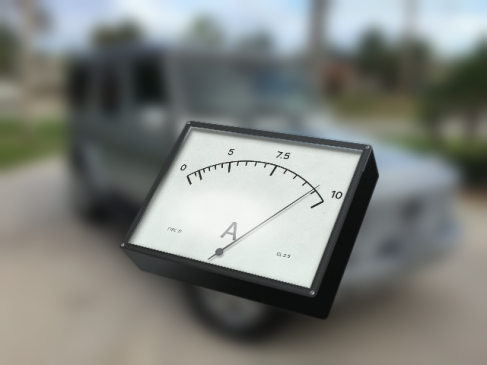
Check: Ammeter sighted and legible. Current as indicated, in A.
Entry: 9.5 A
